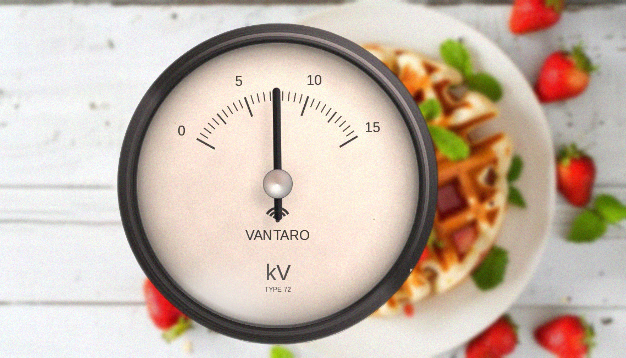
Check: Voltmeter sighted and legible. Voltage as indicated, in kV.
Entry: 7.5 kV
